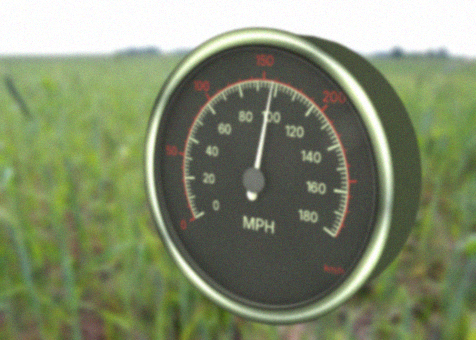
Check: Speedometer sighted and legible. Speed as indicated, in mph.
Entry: 100 mph
